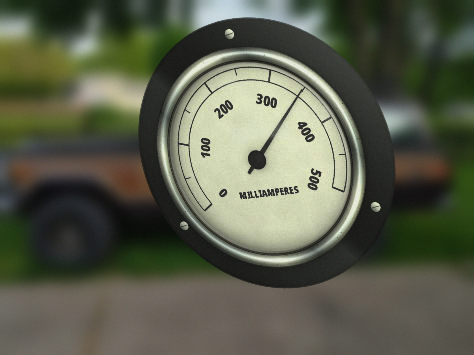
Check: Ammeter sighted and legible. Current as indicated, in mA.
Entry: 350 mA
